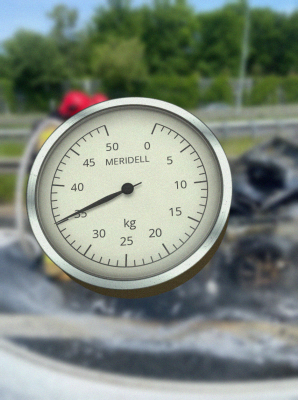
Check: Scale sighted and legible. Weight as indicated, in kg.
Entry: 35 kg
